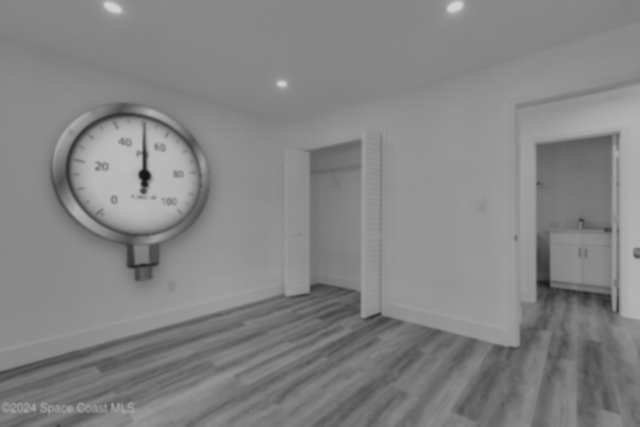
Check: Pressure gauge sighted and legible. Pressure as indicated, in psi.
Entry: 50 psi
